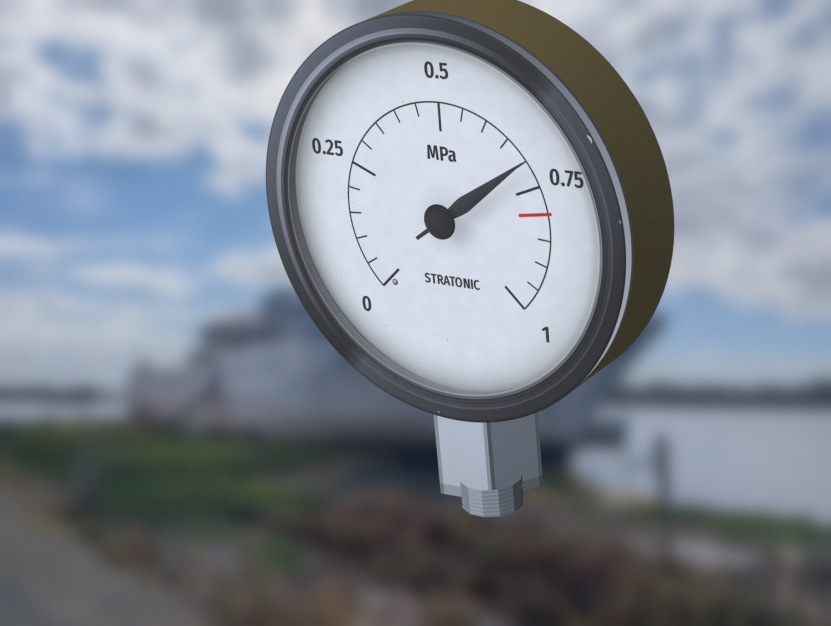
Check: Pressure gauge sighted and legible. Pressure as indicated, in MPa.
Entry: 0.7 MPa
